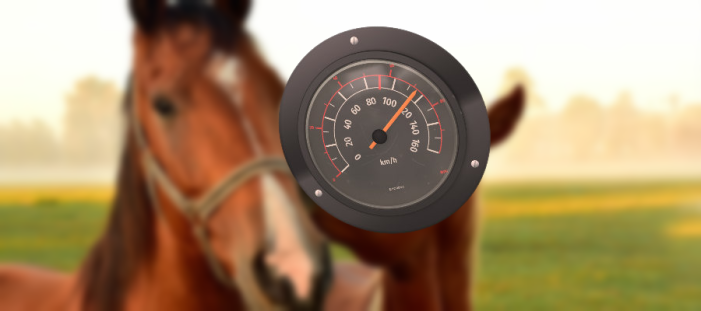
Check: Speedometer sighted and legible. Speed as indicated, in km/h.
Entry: 115 km/h
